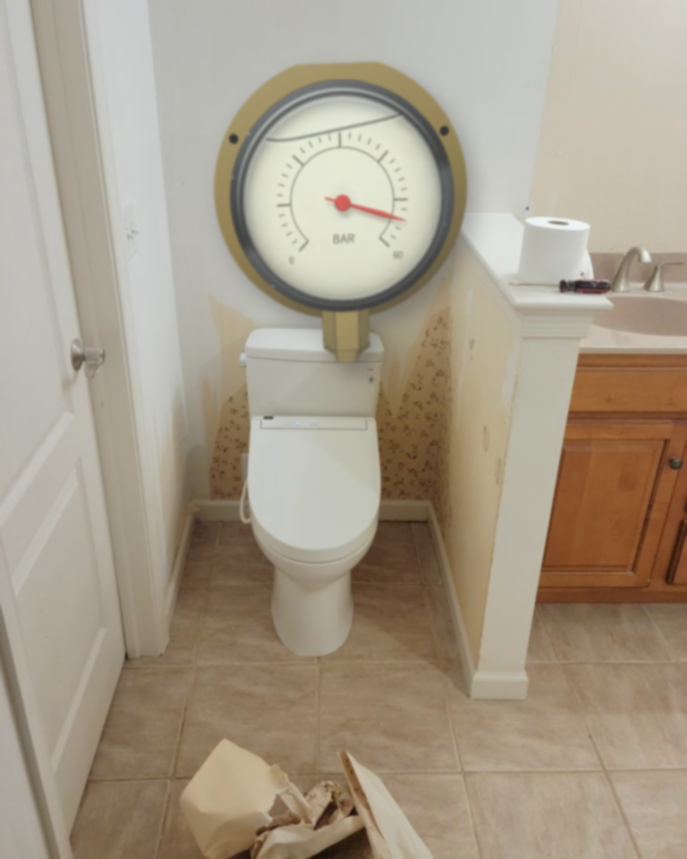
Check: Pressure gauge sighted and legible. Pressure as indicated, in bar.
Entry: 54 bar
